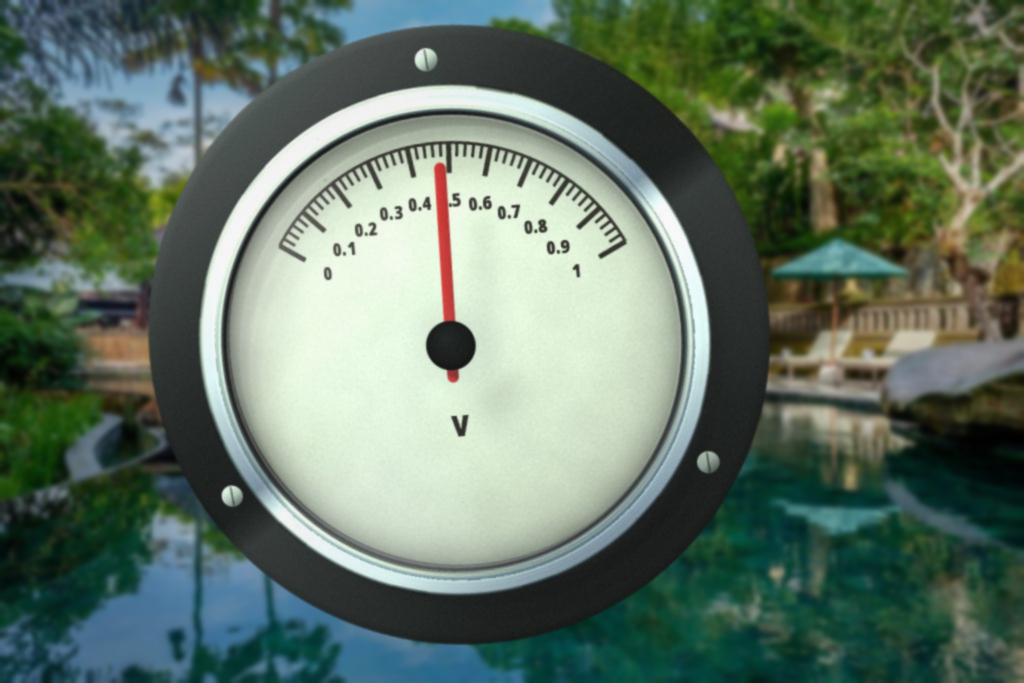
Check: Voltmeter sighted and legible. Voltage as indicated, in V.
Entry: 0.48 V
